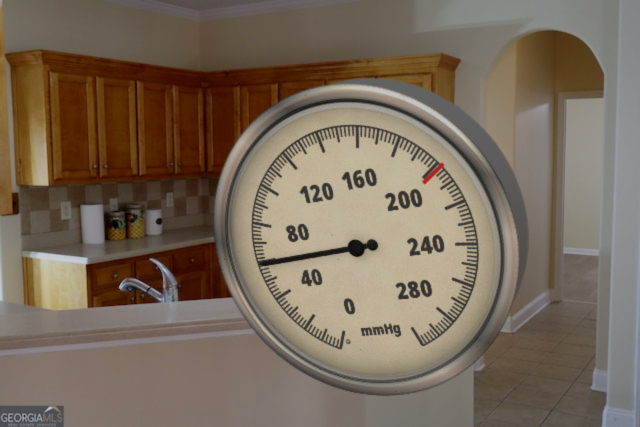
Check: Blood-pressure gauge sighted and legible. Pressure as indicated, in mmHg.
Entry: 60 mmHg
